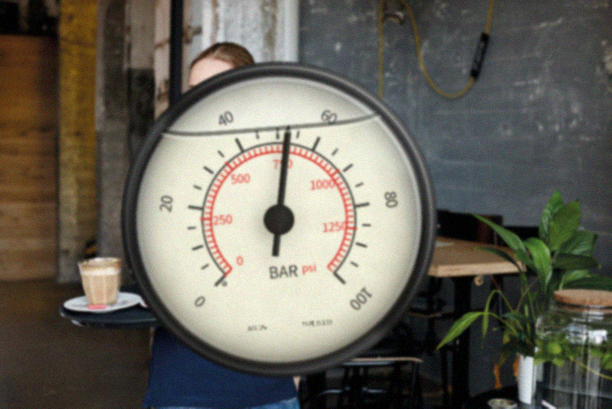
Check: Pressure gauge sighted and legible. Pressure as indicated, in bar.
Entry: 52.5 bar
